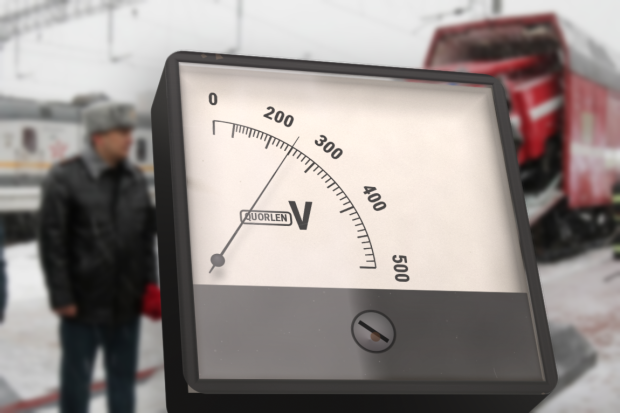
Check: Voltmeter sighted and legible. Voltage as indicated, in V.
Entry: 250 V
